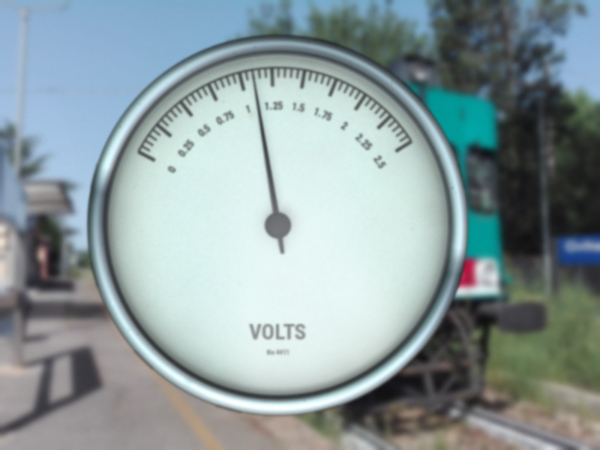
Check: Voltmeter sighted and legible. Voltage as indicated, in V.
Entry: 1.1 V
